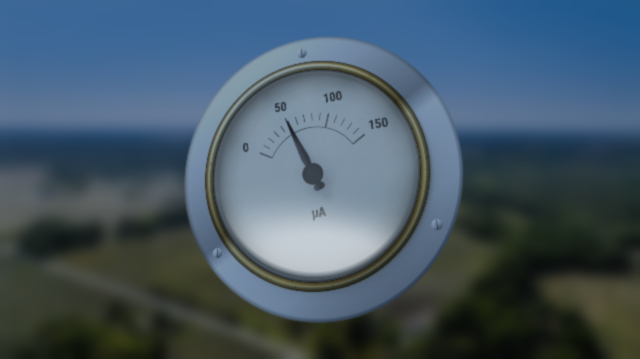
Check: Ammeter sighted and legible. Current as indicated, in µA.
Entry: 50 µA
